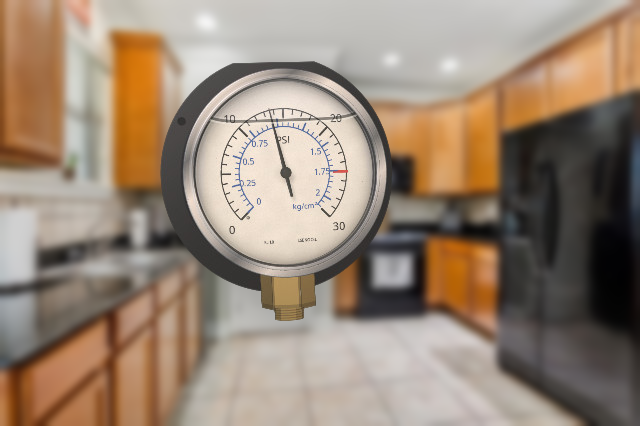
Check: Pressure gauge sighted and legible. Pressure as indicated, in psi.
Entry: 13.5 psi
